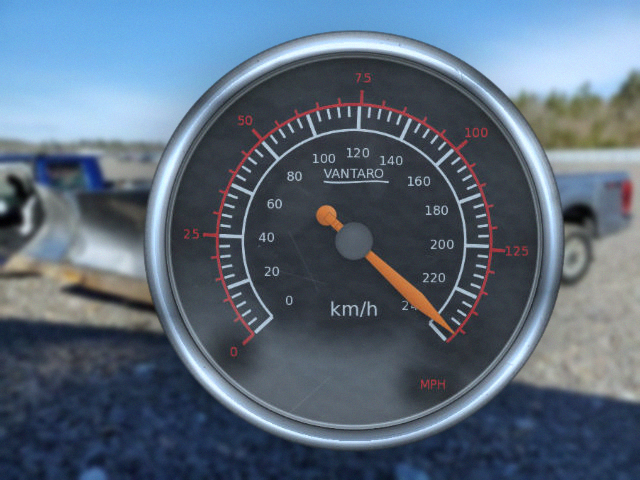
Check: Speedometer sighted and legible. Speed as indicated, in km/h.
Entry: 236 km/h
